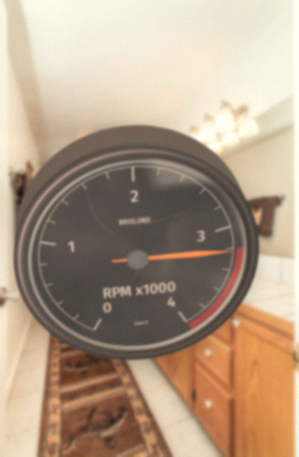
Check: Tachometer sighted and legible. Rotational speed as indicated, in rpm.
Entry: 3200 rpm
